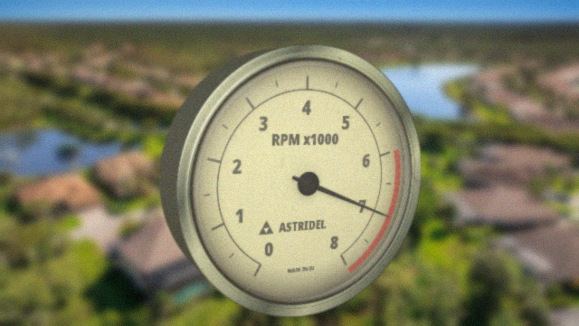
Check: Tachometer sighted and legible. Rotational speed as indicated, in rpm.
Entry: 7000 rpm
